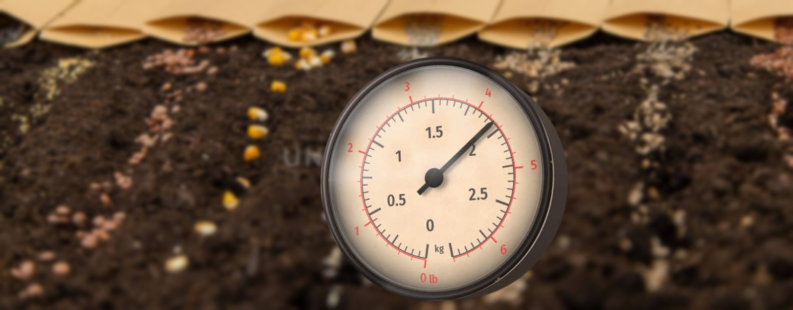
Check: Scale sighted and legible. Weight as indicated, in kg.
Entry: 1.95 kg
